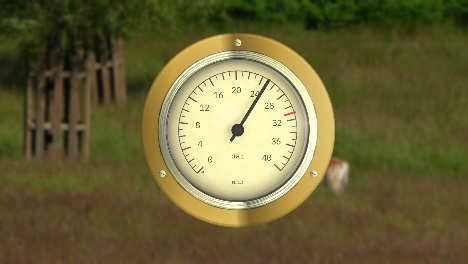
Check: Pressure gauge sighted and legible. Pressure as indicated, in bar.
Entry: 25 bar
